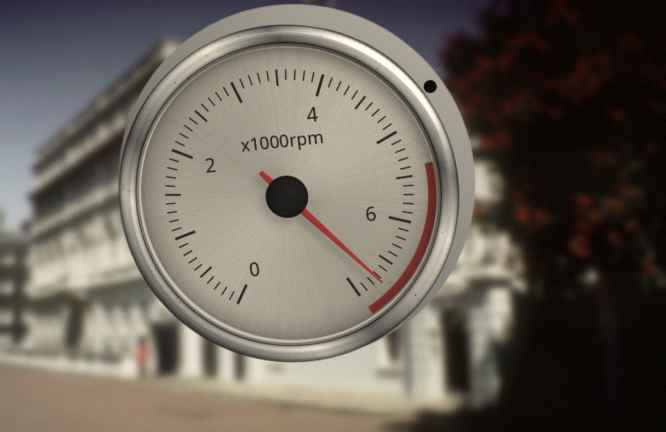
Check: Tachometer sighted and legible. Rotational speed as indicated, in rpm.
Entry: 6700 rpm
